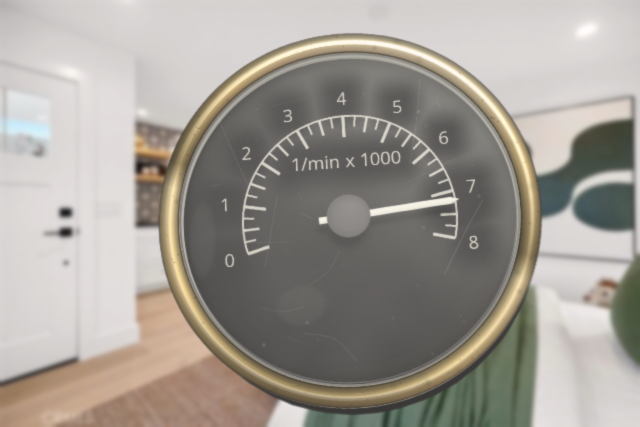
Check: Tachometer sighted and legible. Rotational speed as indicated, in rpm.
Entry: 7250 rpm
